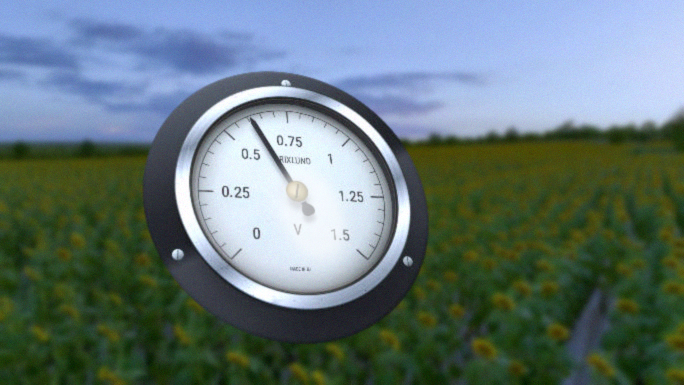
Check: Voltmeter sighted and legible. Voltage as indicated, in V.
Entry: 0.6 V
